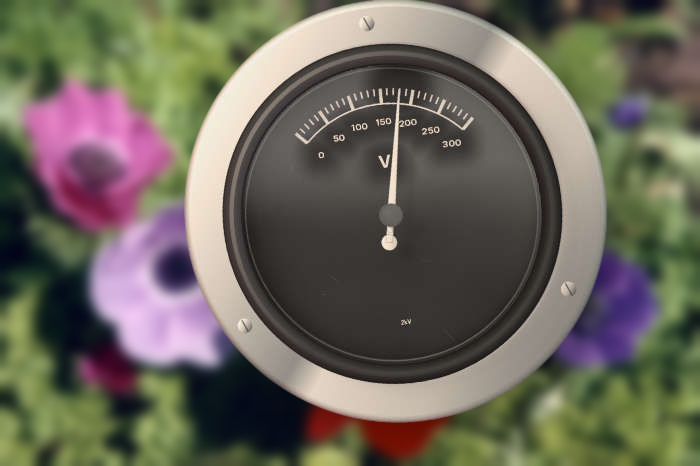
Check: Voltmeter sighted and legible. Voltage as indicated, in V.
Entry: 180 V
